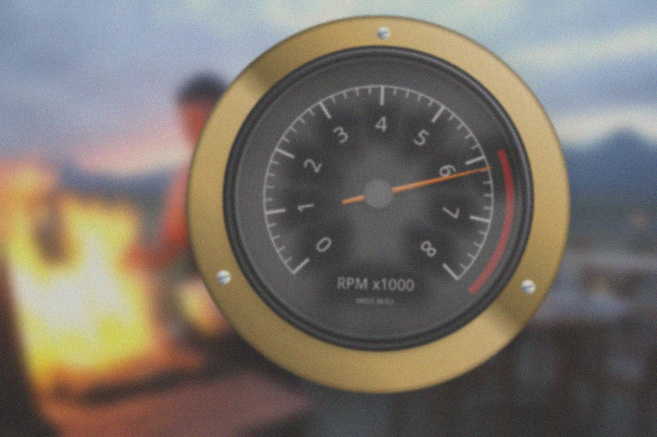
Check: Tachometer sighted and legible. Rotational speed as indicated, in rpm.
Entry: 6200 rpm
